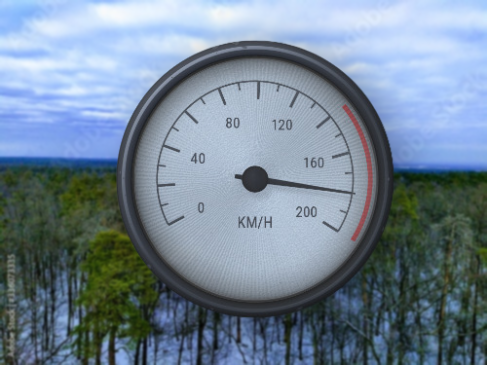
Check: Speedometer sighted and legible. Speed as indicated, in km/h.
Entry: 180 km/h
